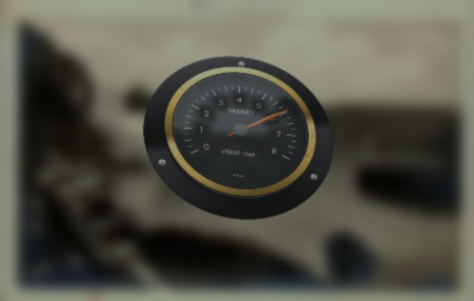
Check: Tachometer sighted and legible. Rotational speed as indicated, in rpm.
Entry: 6000 rpm
